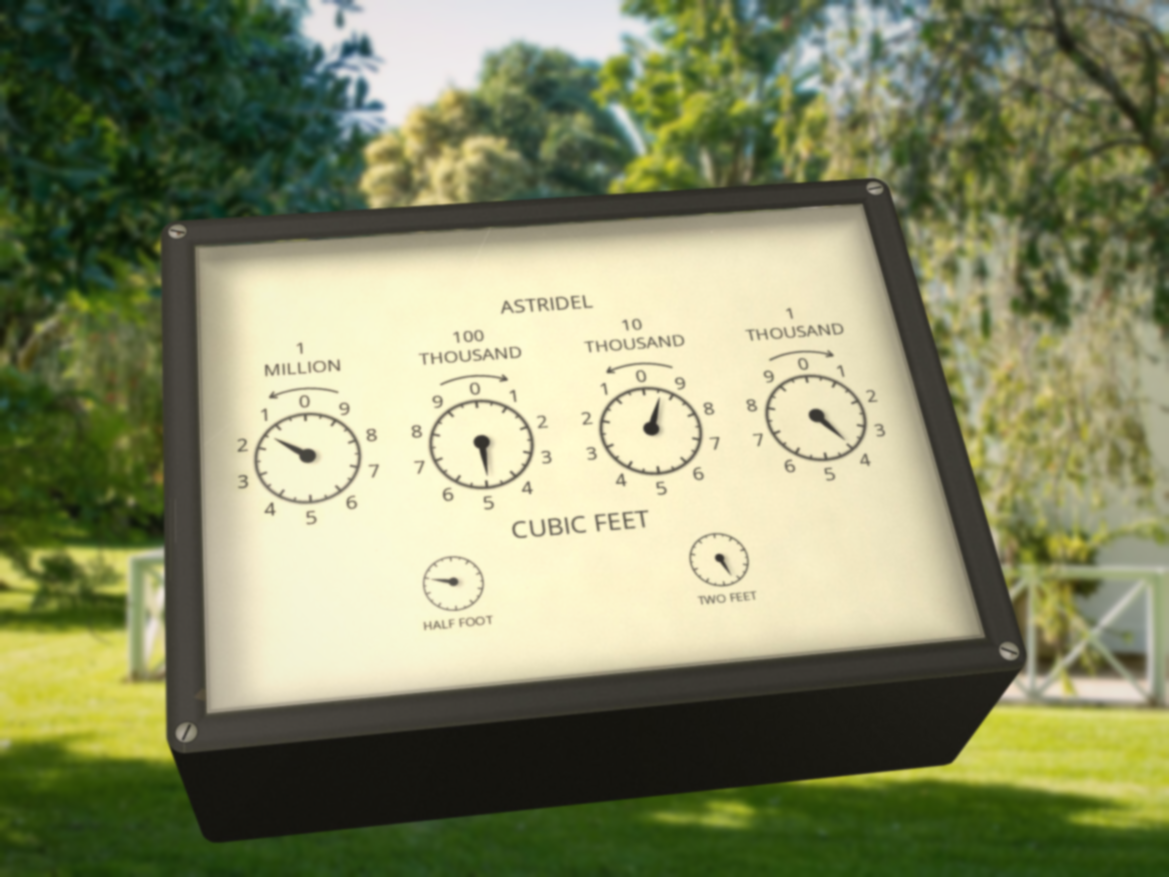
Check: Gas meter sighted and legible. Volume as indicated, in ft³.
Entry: 149400 ft³
